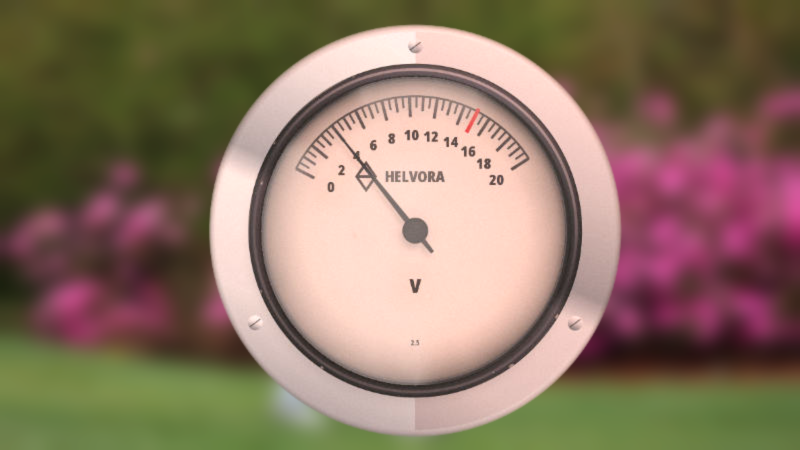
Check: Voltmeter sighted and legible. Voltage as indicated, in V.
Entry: 4 V
